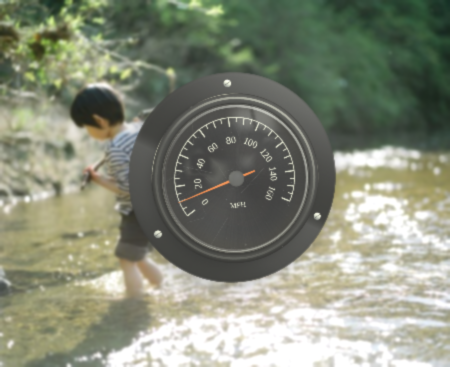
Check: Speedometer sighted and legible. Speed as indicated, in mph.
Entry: 10 mph
